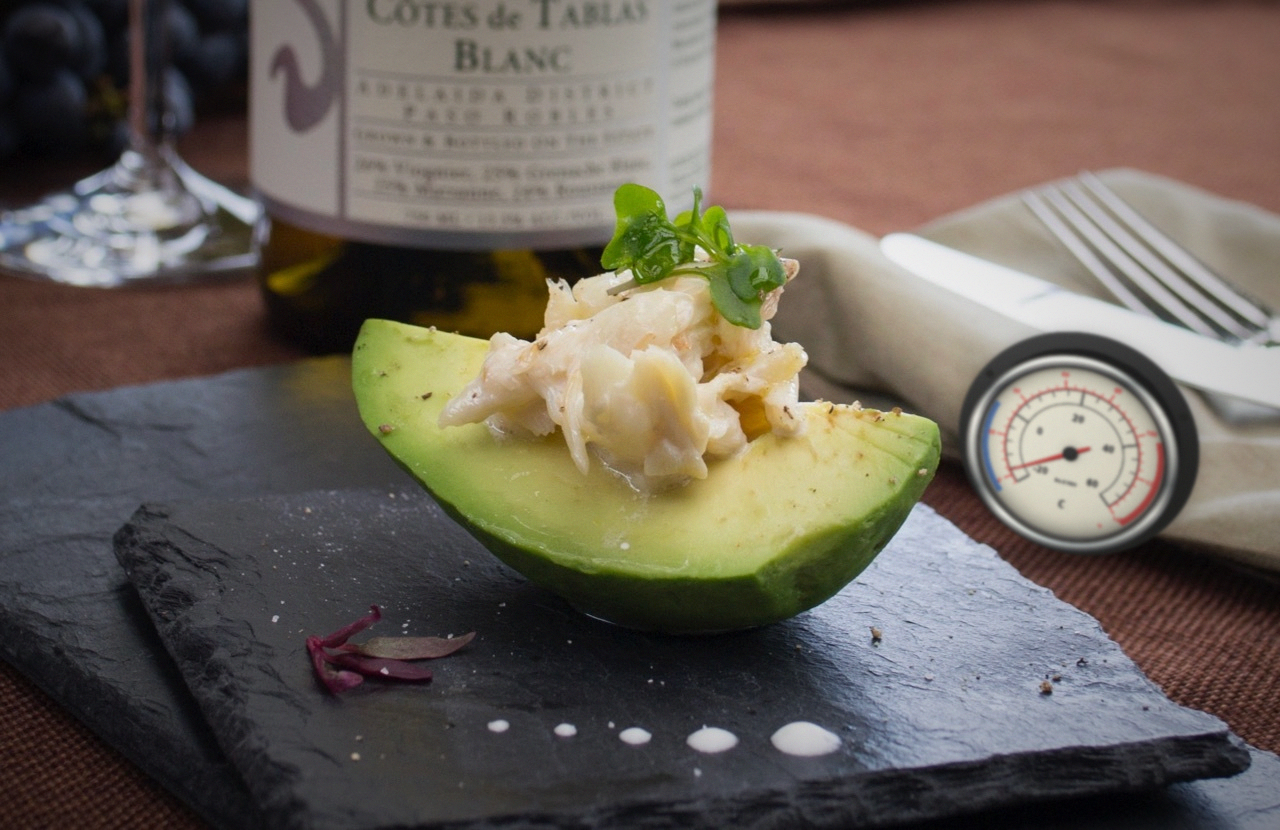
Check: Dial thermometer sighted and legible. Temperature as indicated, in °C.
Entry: -16 °C
